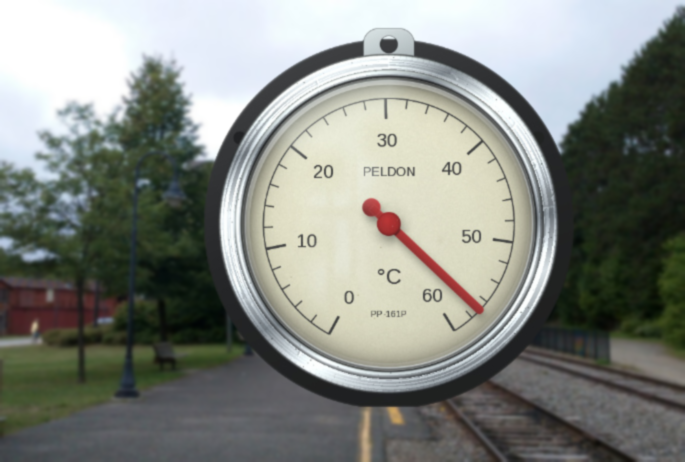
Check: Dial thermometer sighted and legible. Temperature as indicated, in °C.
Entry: 57 °C
